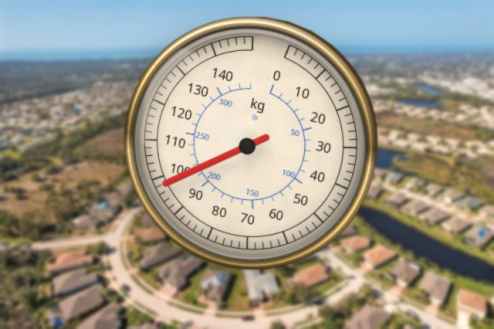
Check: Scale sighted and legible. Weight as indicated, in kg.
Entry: 98 kg
